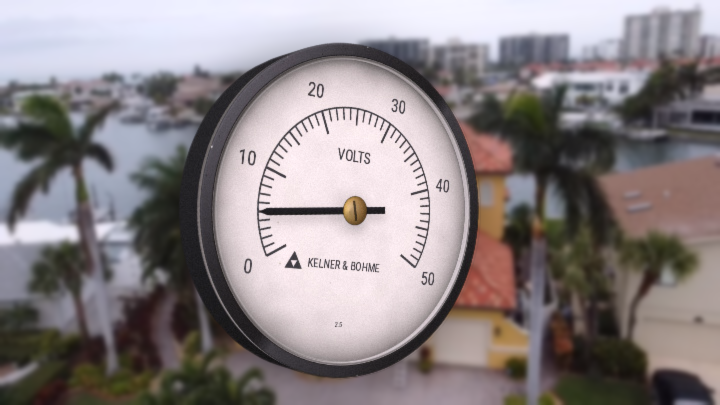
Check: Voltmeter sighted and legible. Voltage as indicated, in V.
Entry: 5 V
